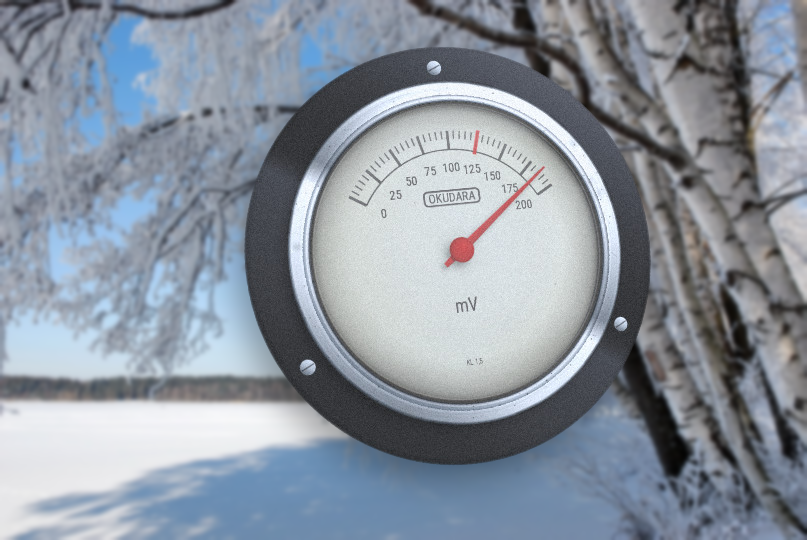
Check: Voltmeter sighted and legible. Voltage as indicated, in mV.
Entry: 185 mV
